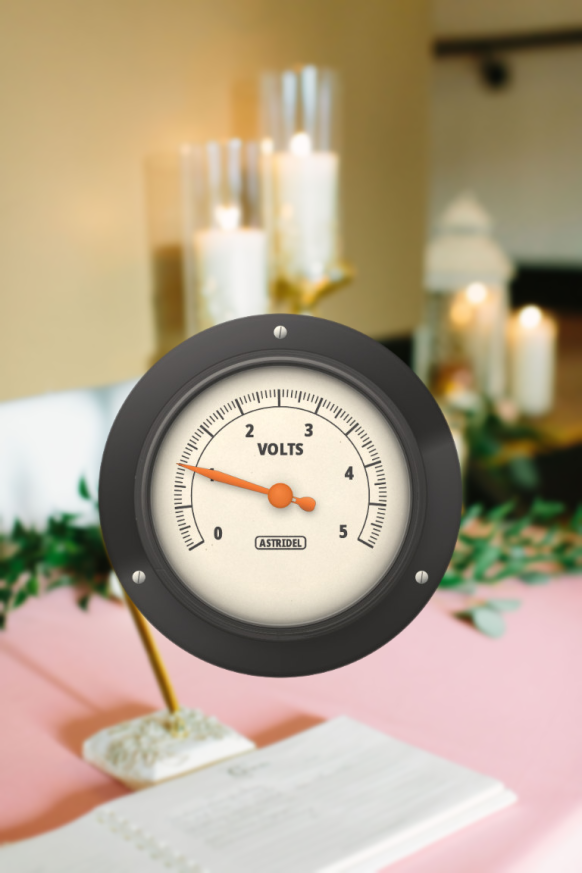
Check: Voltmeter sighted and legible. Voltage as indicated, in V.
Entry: 1 V
